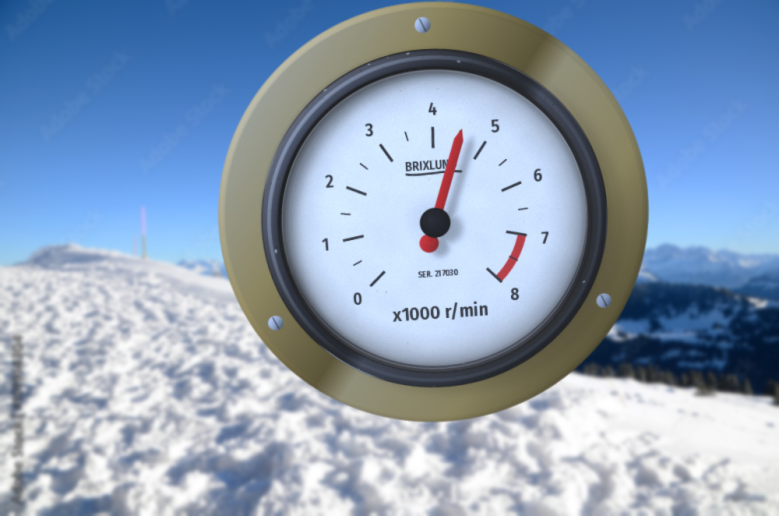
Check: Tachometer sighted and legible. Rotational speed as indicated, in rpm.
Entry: 4500 rpm
